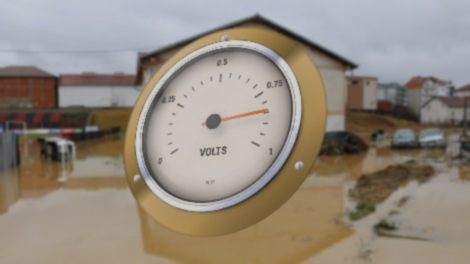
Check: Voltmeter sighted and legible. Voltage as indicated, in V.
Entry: 0.85 V
